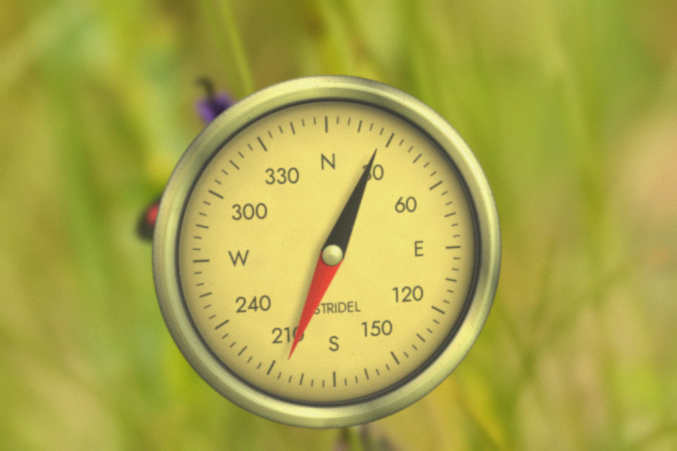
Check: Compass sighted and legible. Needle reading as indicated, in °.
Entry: 205 °
